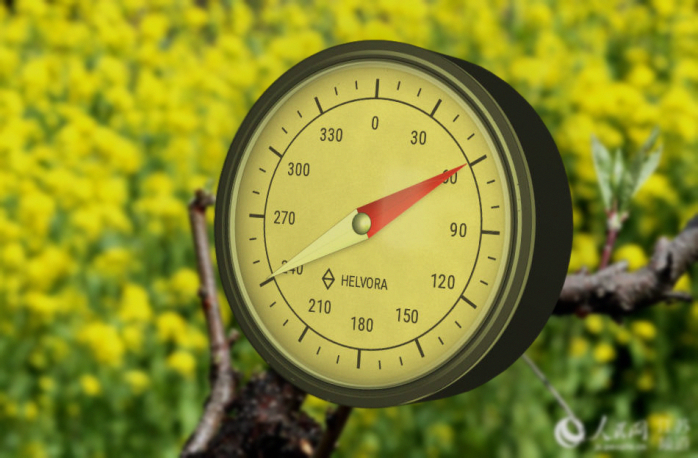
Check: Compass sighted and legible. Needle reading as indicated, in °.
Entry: 60 °
